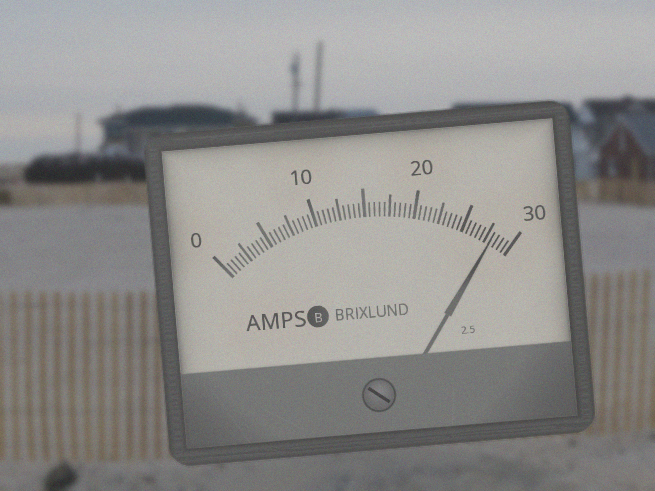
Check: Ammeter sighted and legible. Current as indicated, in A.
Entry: 28 A
